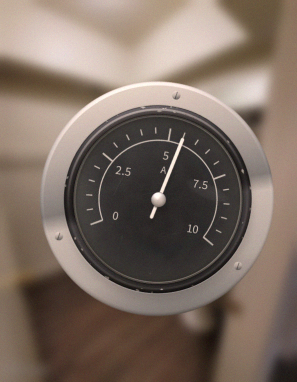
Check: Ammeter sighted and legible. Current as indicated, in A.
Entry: 5.5 A
